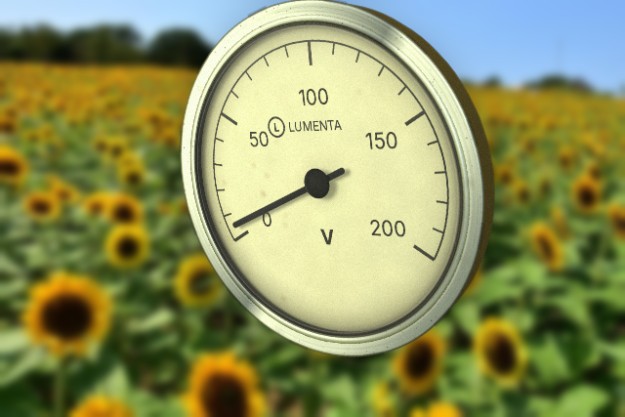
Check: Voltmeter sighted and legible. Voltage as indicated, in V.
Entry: 5 V
